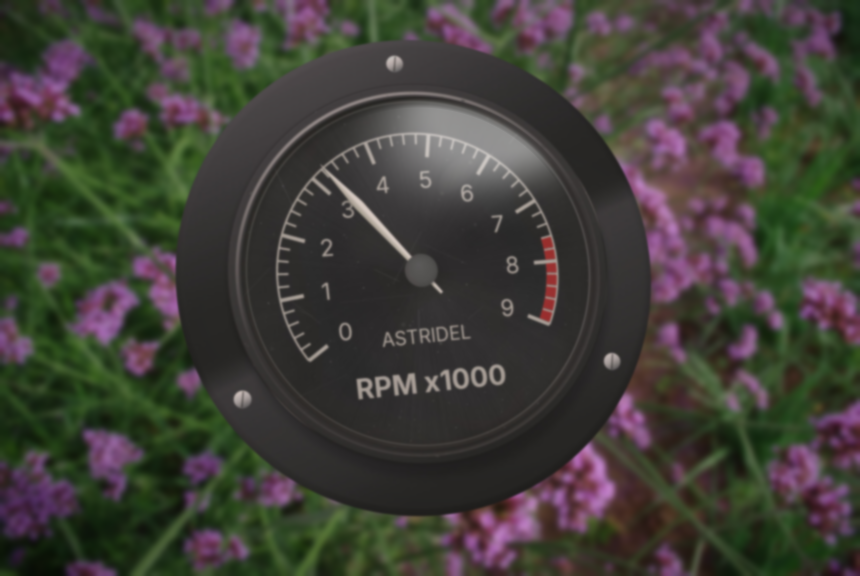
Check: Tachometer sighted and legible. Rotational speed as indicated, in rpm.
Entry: 3200 rpm
